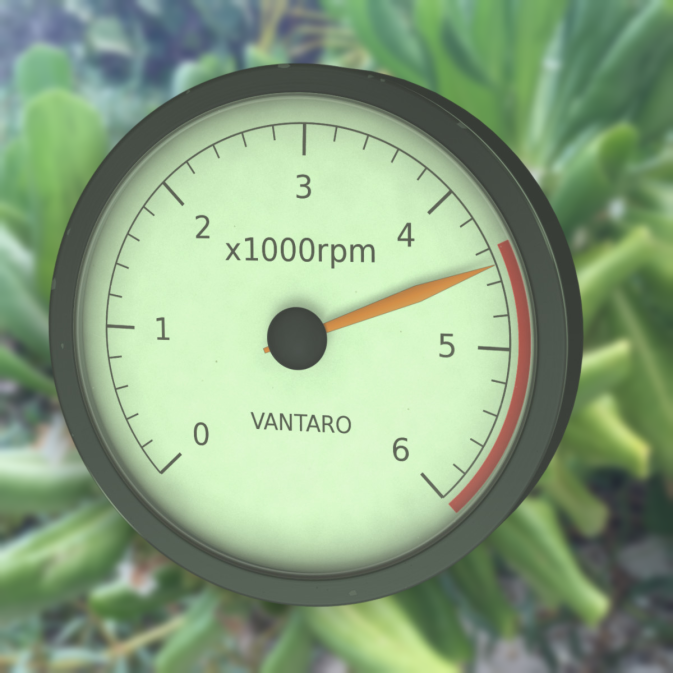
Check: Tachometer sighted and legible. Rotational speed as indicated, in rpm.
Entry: 4500 rpm
